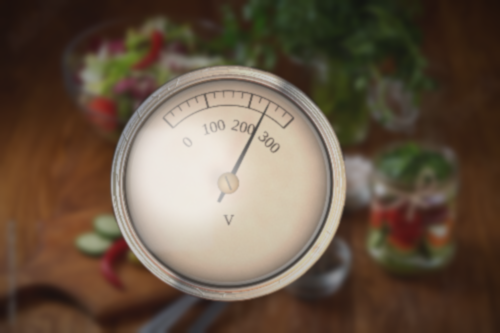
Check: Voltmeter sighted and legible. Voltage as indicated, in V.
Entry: 240 V
